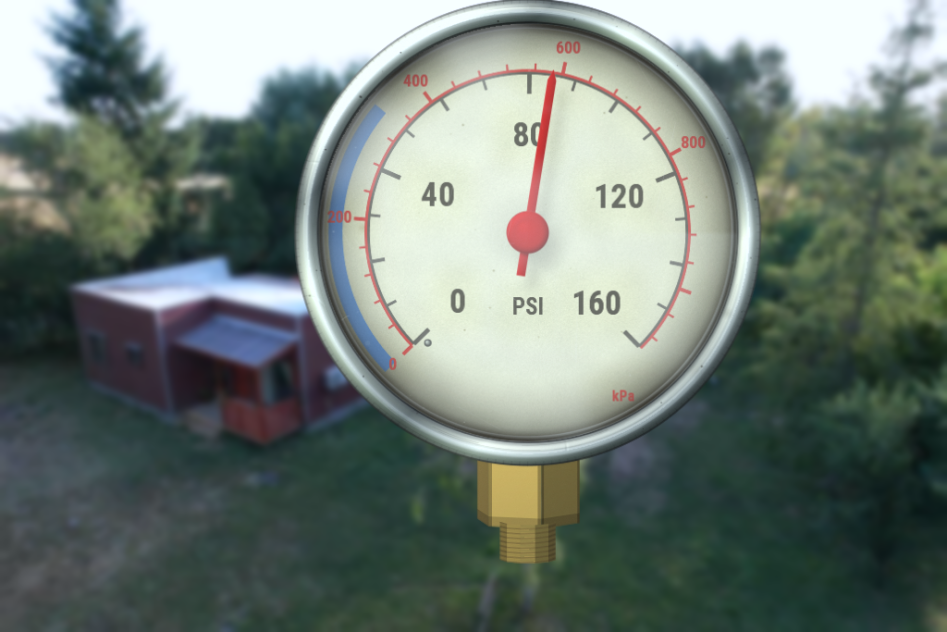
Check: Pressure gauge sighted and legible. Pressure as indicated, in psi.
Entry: 85 psi
